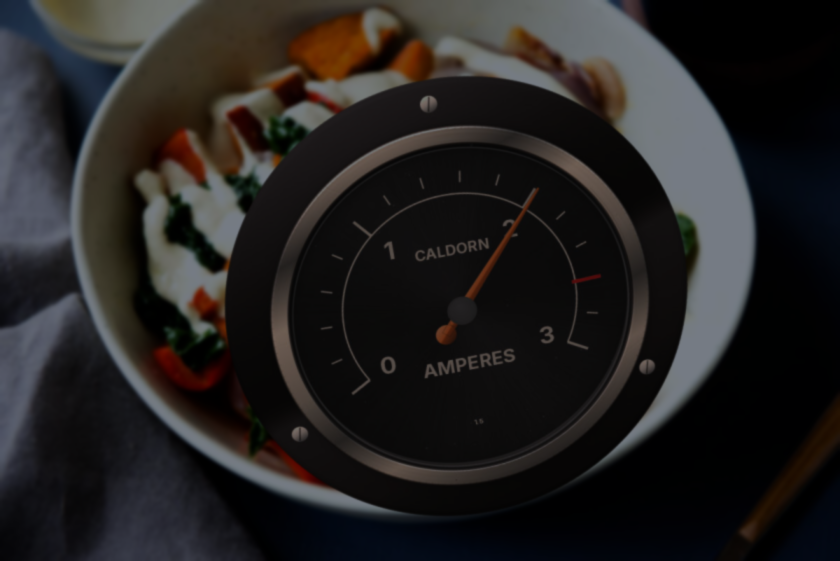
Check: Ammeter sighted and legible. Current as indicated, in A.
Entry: 2 A
